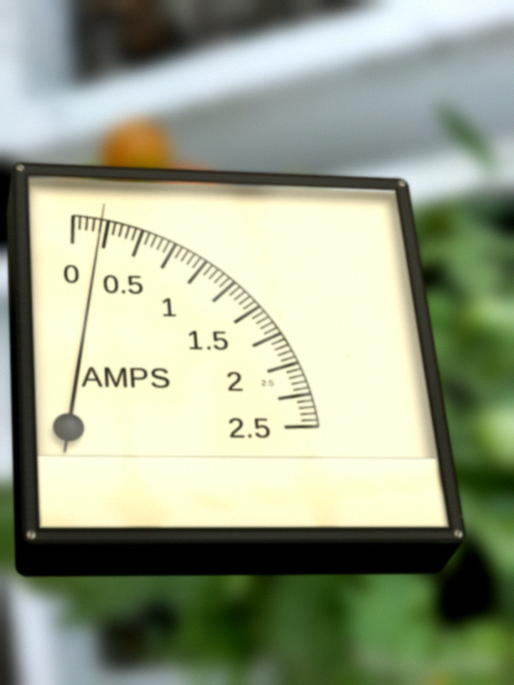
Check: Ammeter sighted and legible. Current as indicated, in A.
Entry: 0.2 A
